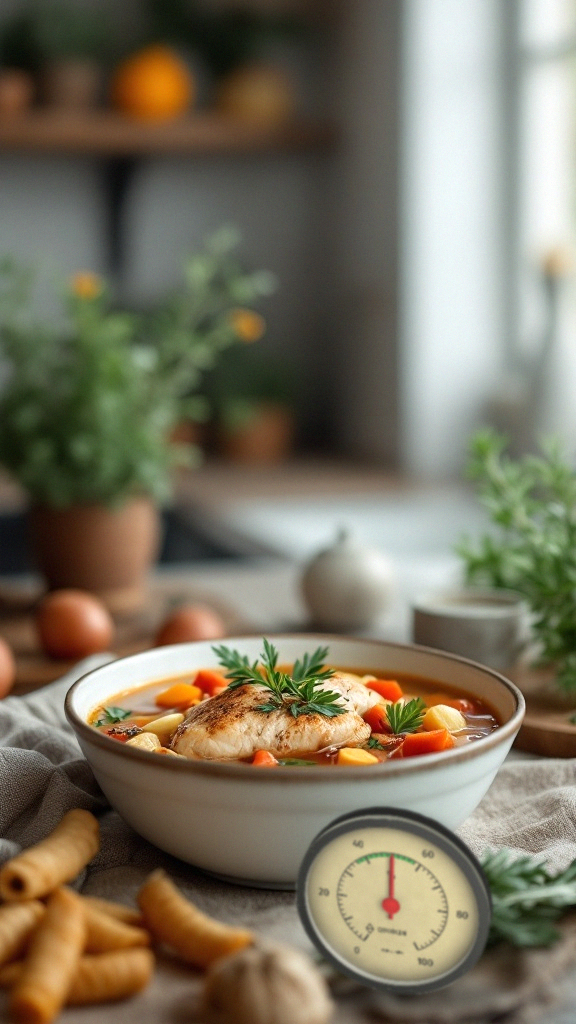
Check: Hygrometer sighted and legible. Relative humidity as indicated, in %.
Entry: 50 %
